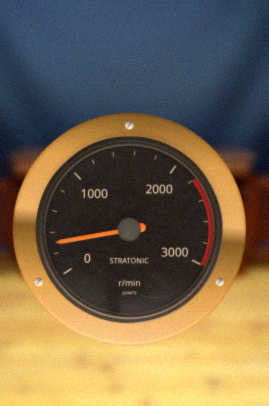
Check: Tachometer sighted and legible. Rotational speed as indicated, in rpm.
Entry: 300 rpm
